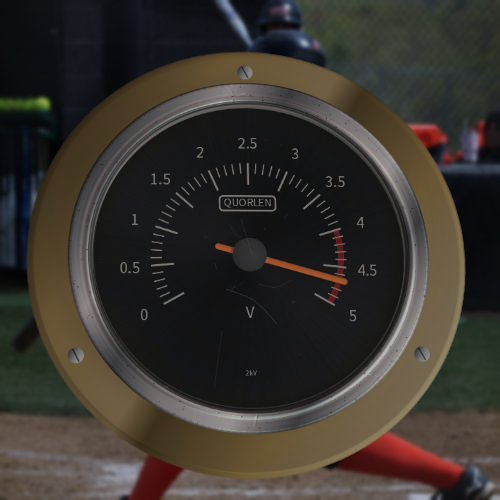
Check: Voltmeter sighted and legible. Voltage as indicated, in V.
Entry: 4.7 V
